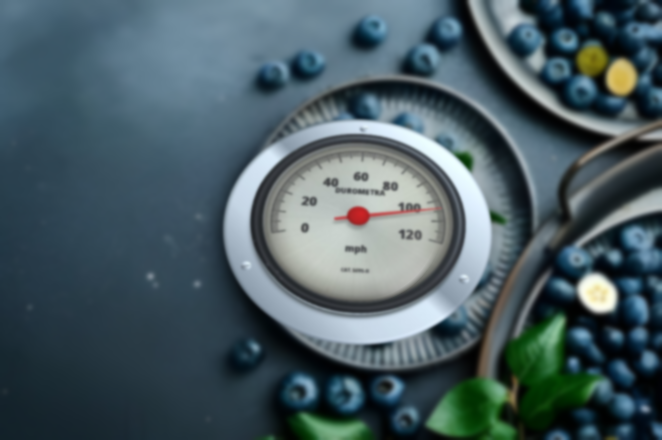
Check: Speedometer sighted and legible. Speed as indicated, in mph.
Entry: 105 mph
